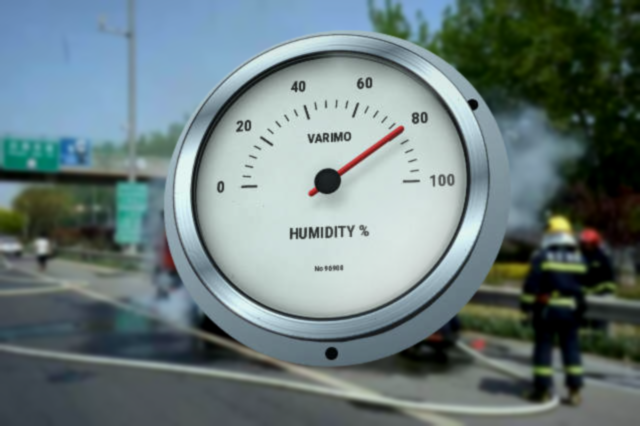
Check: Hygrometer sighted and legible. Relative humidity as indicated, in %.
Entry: 80 %
